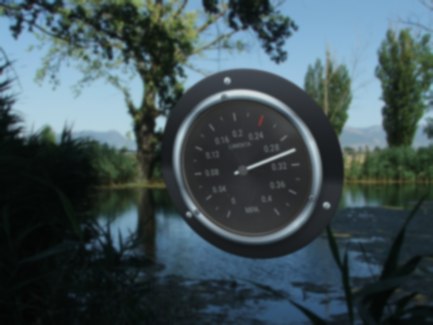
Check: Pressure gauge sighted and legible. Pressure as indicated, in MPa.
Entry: 0.3 MPa
